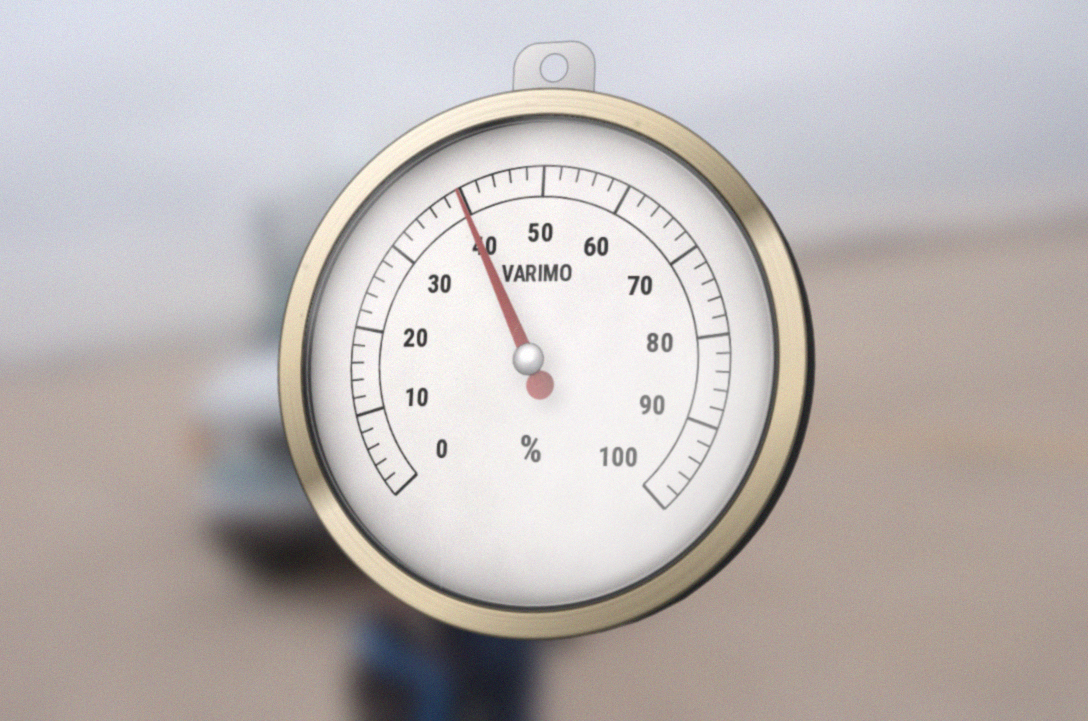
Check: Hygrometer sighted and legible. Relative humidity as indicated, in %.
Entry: 40 %
